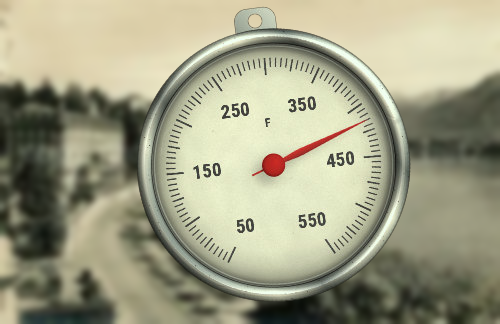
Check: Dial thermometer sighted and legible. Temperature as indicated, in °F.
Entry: 415 °F
